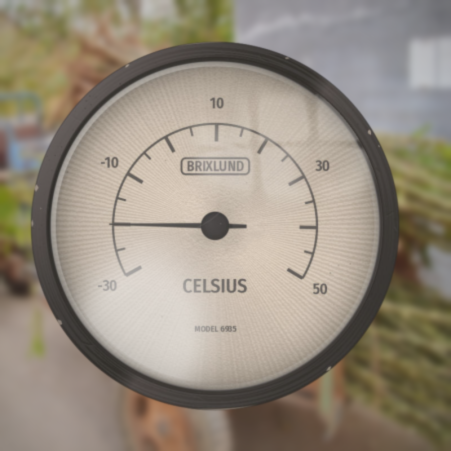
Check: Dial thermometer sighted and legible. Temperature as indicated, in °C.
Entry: -20 °C
